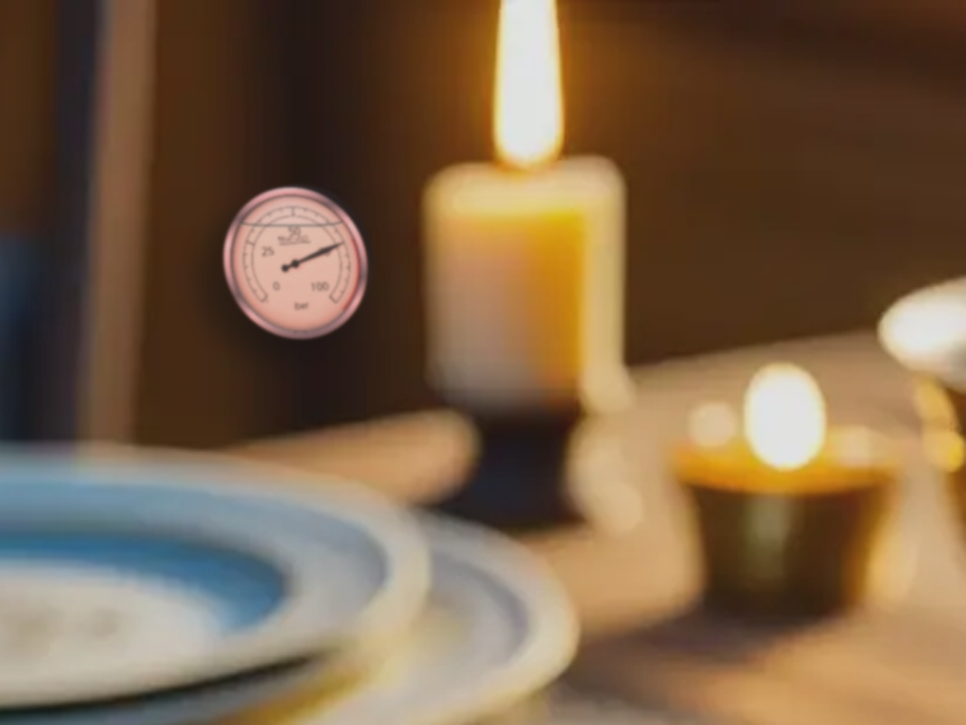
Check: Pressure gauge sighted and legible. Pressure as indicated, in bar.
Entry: 75 bar
